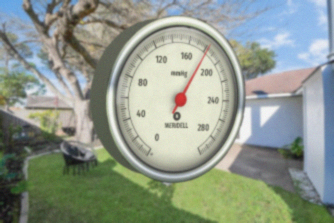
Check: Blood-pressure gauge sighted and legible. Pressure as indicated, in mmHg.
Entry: 180 mmHg
